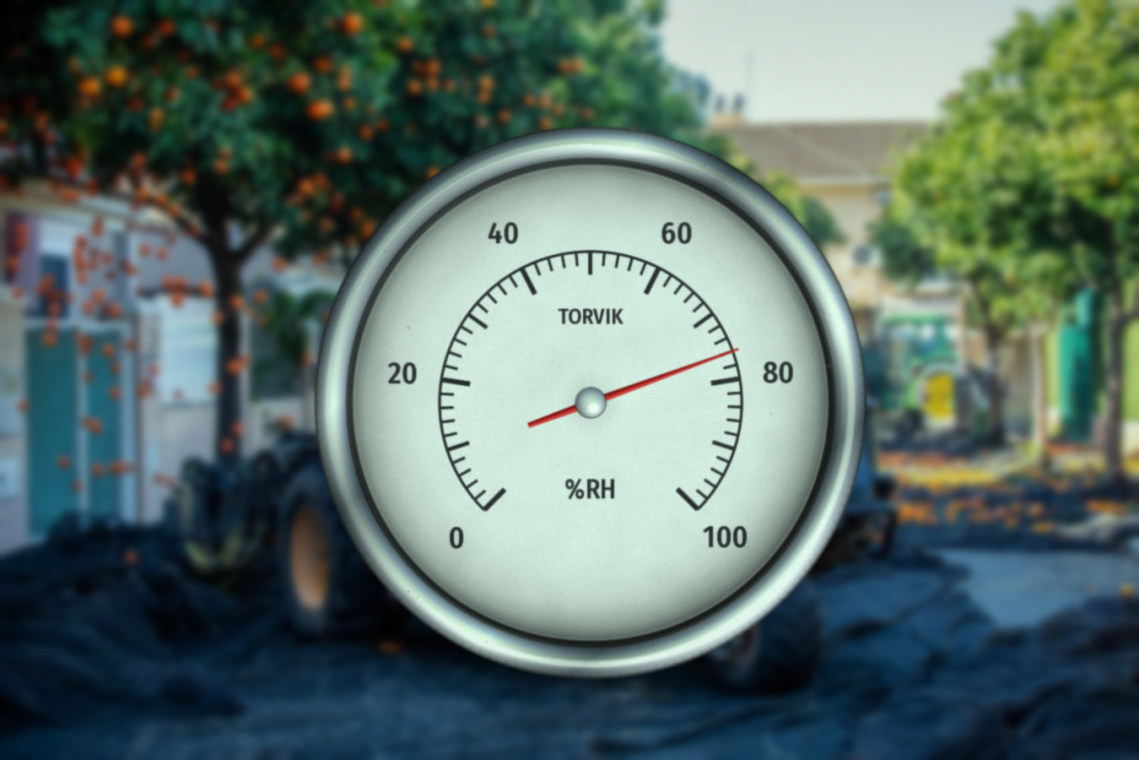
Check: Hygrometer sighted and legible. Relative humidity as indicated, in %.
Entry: 76 %
